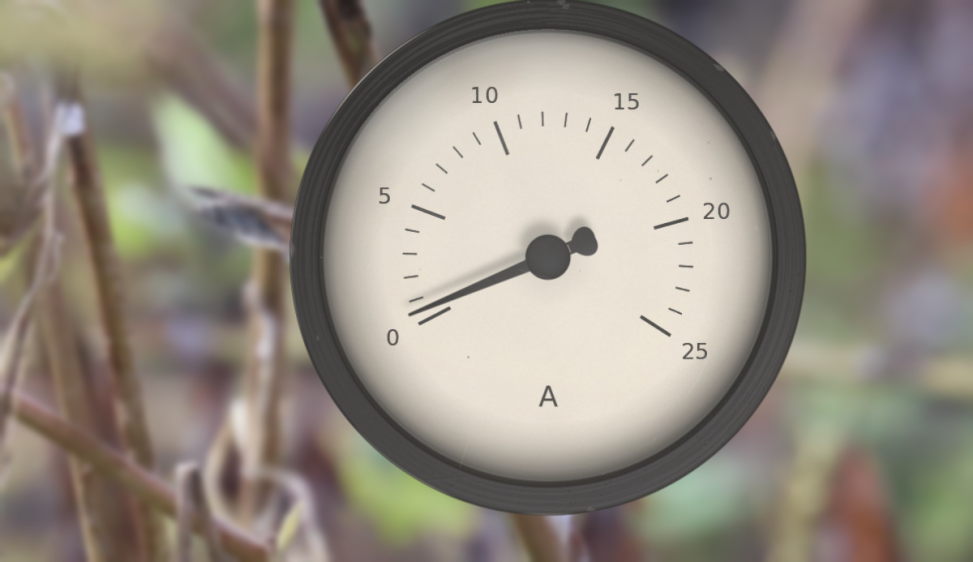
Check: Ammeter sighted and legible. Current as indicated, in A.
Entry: 0.5 A
